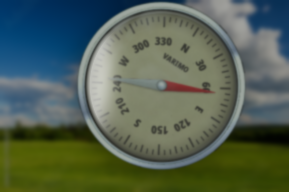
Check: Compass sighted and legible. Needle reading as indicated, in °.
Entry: 65 °
